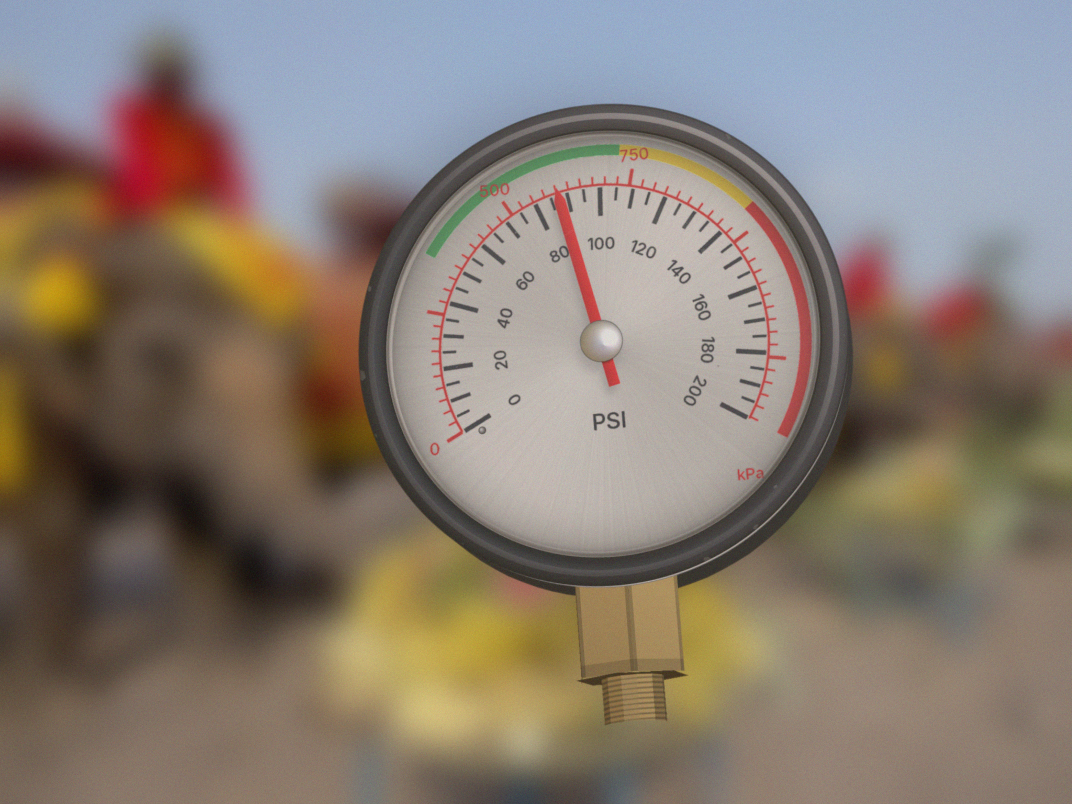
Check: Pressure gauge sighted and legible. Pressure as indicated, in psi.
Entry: 87.5 psi
